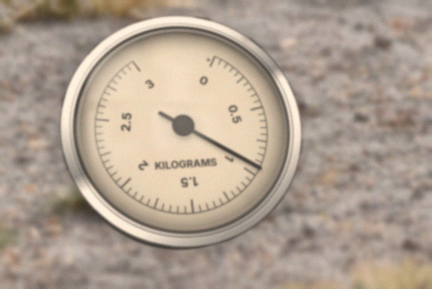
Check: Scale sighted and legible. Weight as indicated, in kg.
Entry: 0.95 kg
